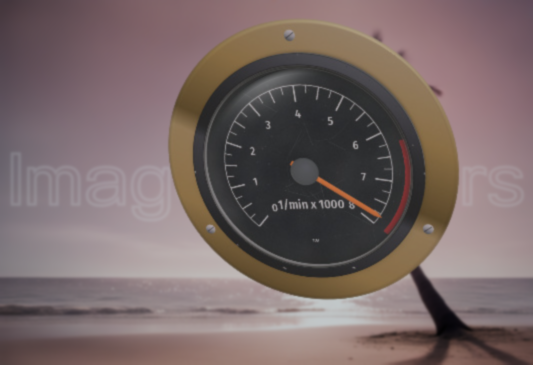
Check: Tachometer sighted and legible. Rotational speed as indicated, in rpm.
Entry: 7750 rpm
